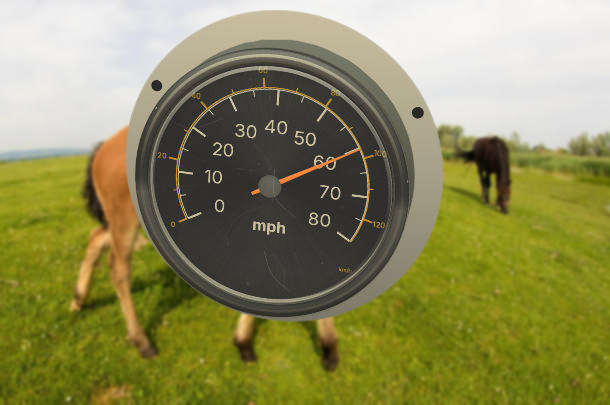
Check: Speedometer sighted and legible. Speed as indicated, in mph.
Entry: 60 mph
